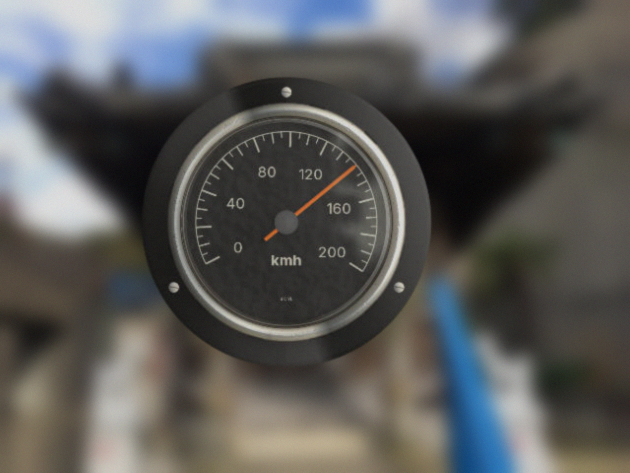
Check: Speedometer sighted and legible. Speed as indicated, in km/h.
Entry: 140 km/h
